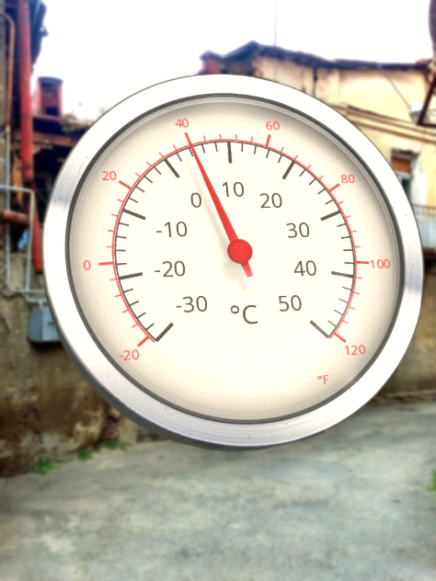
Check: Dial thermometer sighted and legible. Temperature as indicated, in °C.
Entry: 4 °C
